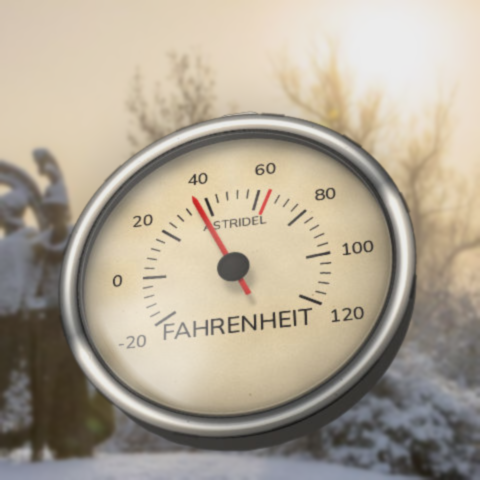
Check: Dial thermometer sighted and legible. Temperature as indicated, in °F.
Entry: 36 °F
